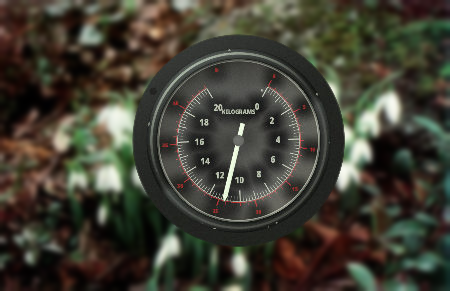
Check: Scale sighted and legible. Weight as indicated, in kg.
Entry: 11 kg
